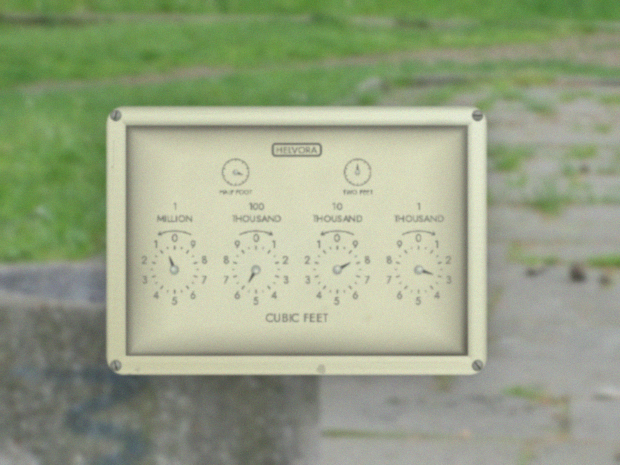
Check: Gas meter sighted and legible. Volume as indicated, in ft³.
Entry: 58300 ft³
